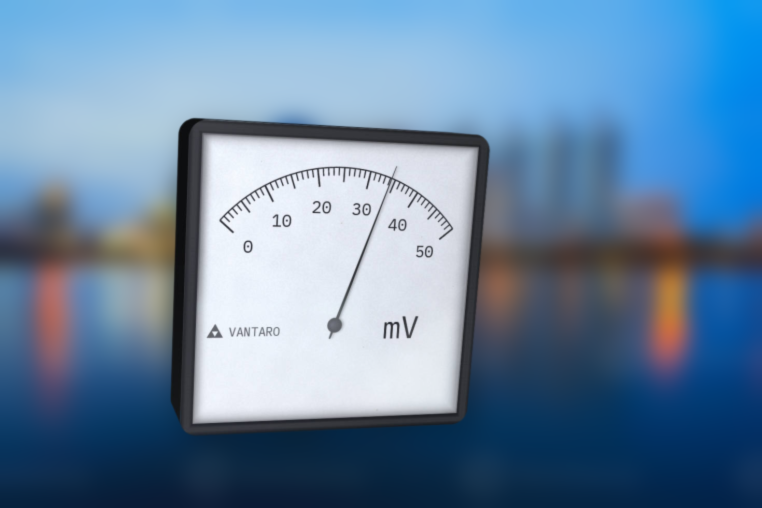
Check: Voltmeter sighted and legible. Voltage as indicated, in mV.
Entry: 34 mV
